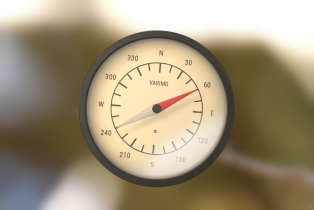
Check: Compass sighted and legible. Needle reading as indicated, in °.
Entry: 60 °
